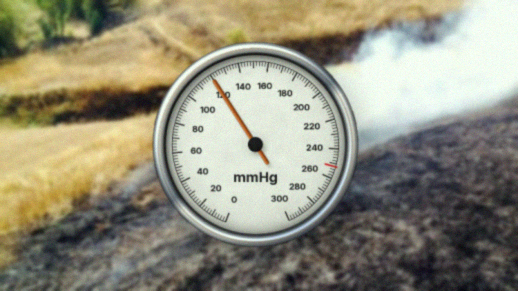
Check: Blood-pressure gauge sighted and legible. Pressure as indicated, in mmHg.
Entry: 120 mmHg
